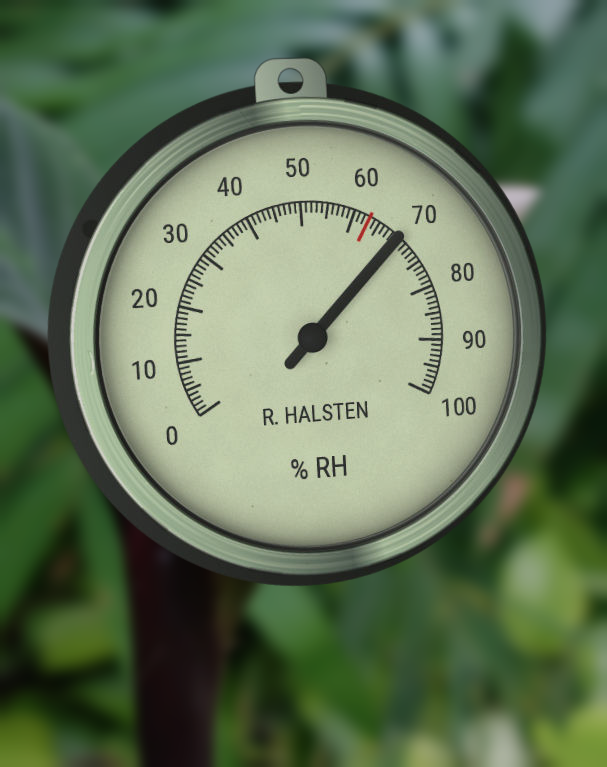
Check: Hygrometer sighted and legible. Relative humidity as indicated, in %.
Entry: 69 %
